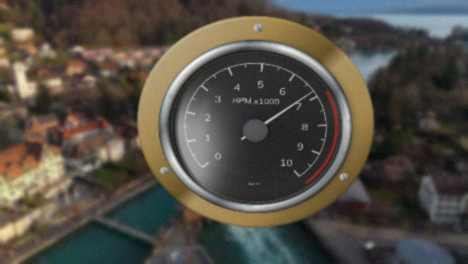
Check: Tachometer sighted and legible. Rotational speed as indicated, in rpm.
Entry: 6750 rpm
